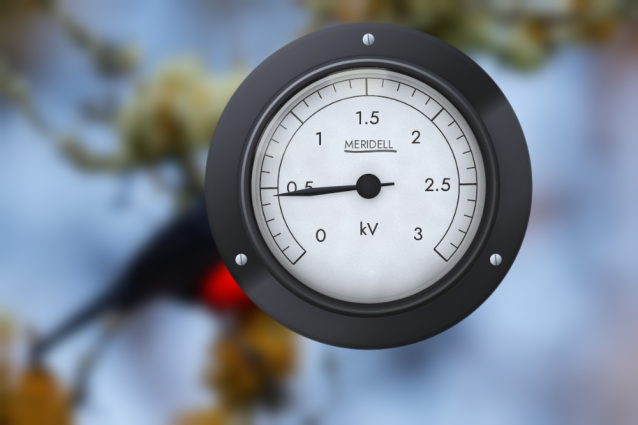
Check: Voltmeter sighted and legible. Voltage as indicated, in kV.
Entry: 0.45 kV
